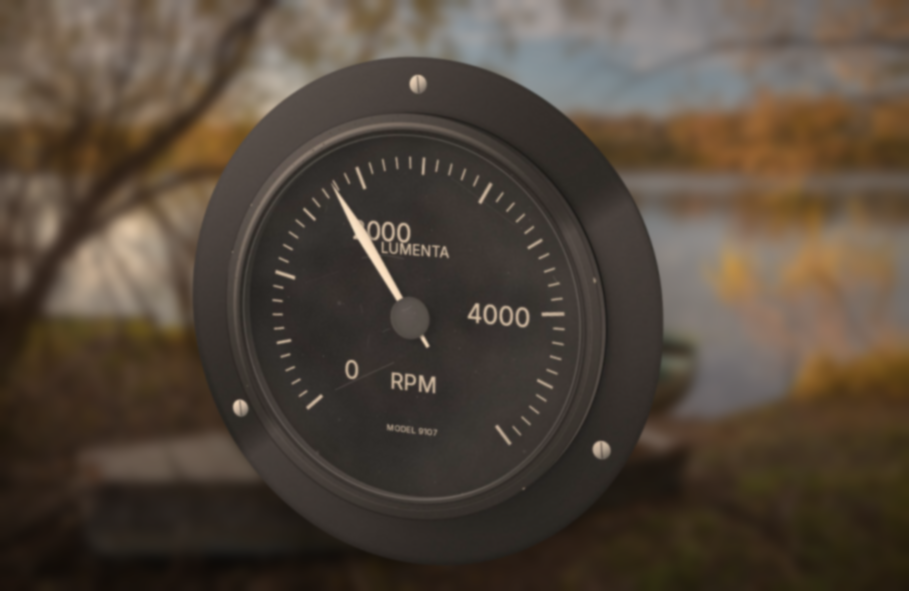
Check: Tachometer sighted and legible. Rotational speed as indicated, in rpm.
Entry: 1800 rpm
